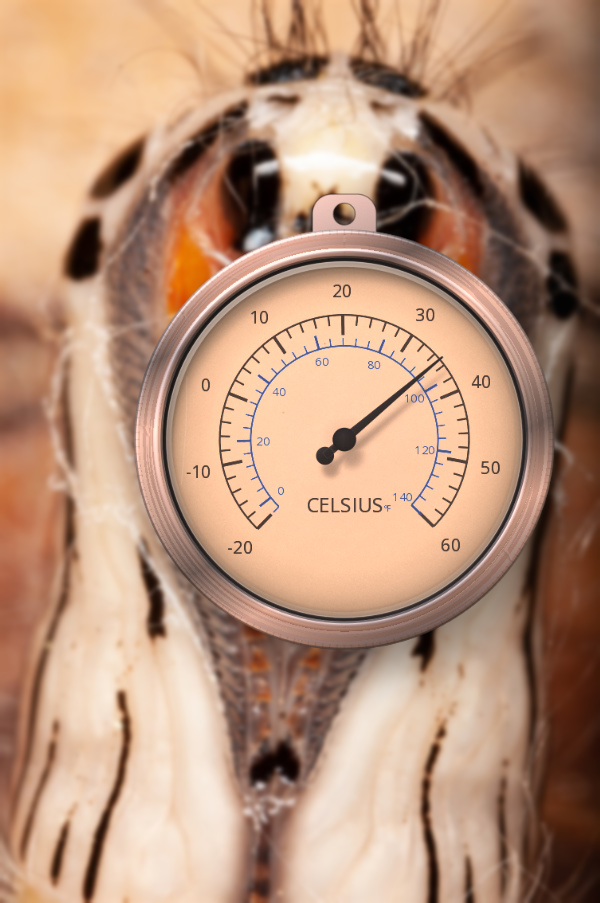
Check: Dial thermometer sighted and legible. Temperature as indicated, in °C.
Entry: 35 °C
